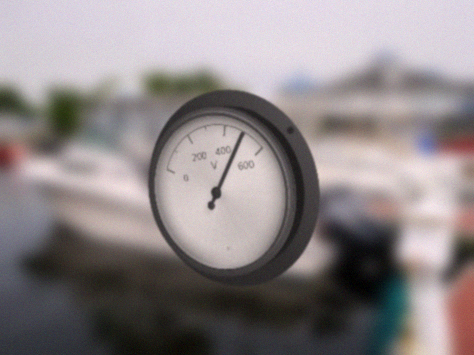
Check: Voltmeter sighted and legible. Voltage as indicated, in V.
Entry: 500 V
